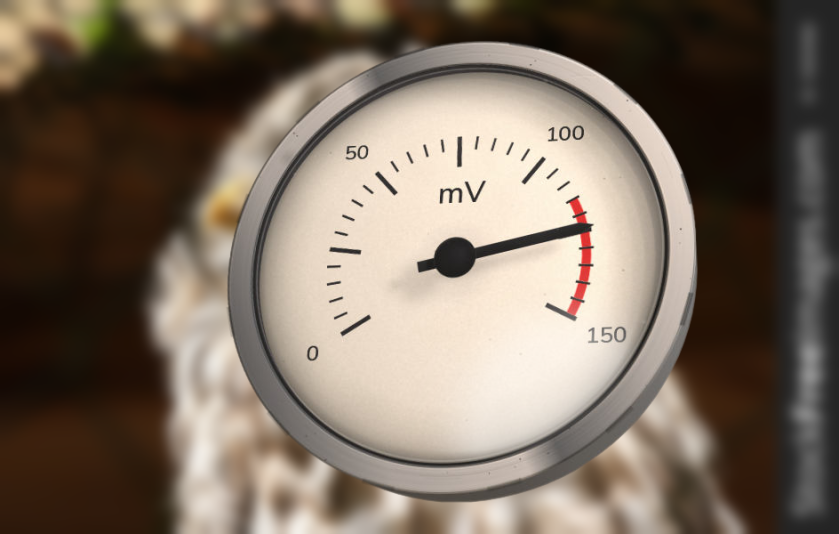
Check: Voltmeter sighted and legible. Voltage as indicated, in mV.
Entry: 125 mV
